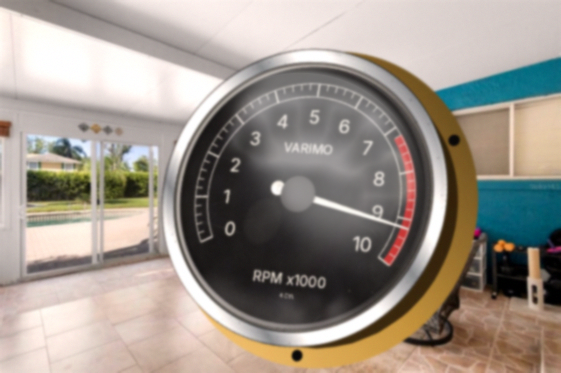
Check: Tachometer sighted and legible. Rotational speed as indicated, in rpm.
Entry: 9200 rpm
